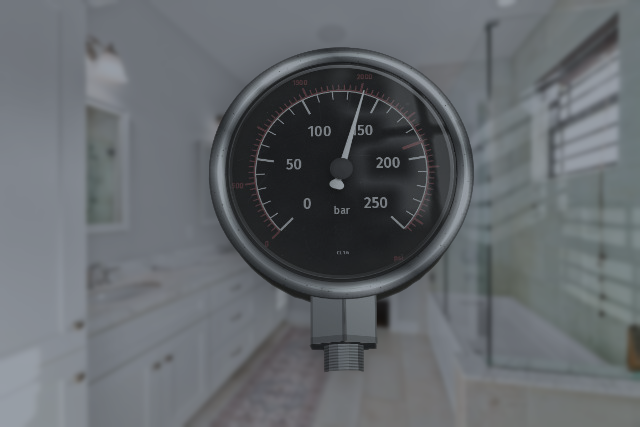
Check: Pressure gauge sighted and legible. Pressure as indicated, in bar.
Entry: 140 bar
